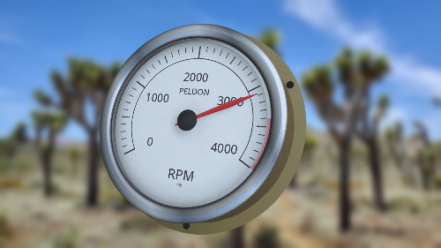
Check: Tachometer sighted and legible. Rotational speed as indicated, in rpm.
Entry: 3100 rpm
